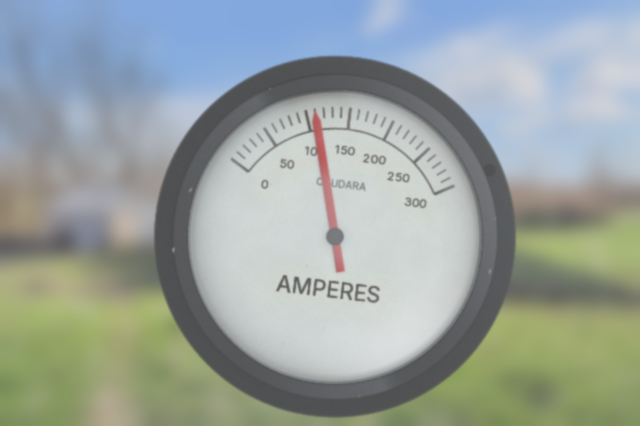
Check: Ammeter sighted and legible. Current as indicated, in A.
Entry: 110 A
